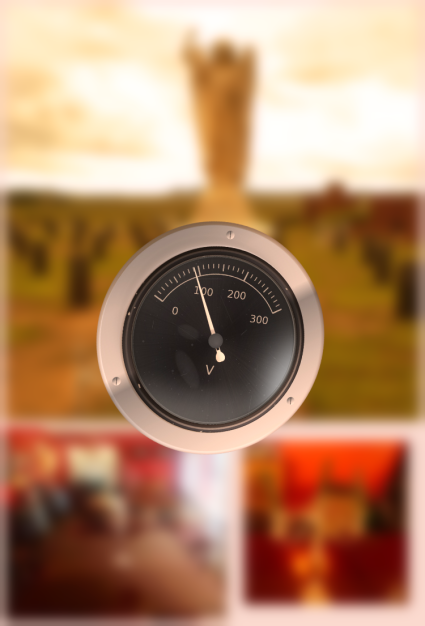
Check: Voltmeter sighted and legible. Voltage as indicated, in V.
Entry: 90 V
